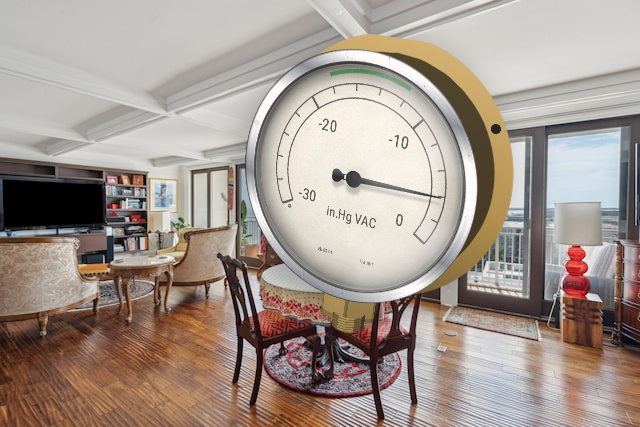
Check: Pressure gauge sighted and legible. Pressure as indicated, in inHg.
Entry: -4 inHg
